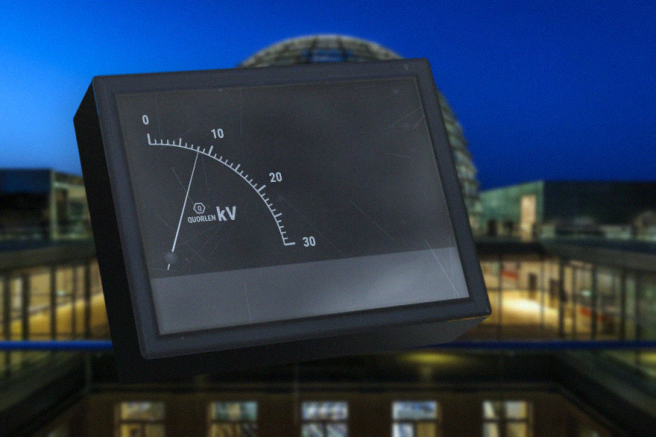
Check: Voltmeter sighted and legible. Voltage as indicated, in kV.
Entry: 8 kV
